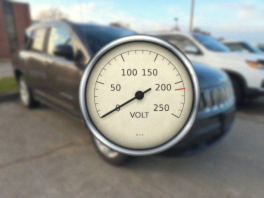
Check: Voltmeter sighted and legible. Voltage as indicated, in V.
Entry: 0 V
